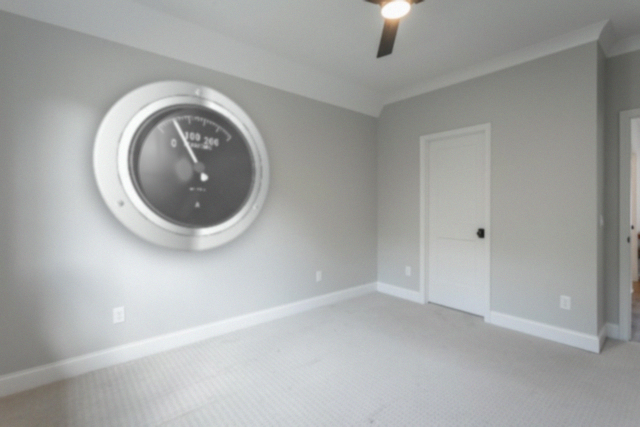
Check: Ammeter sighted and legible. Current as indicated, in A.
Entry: 50 A
